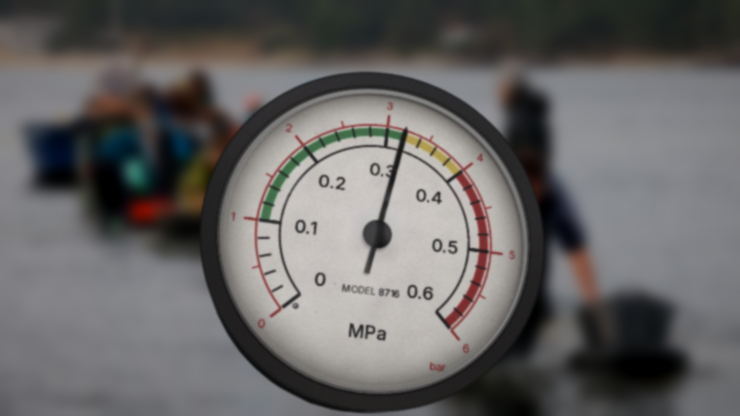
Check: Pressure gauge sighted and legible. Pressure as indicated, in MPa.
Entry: 0.32 MPa
